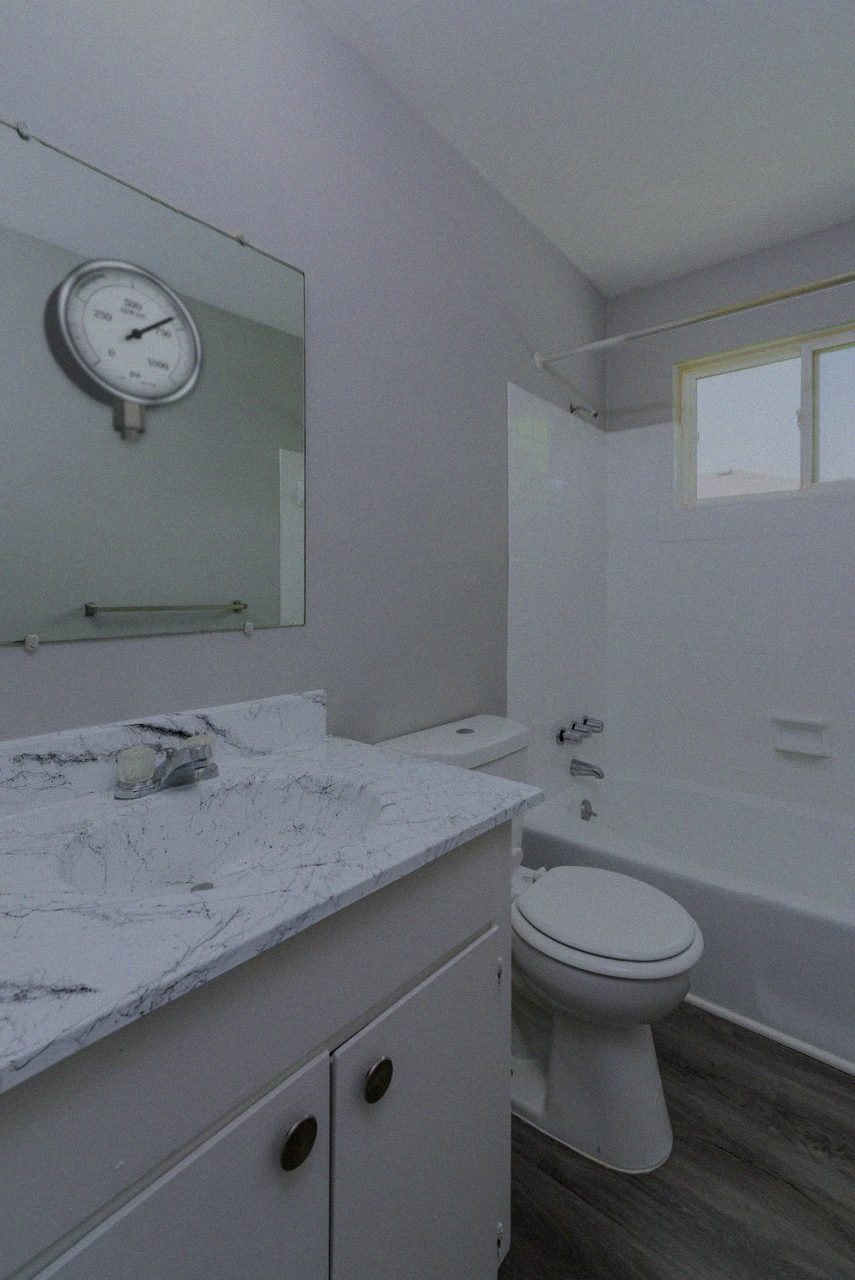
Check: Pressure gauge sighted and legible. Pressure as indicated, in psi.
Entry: 700 psi
